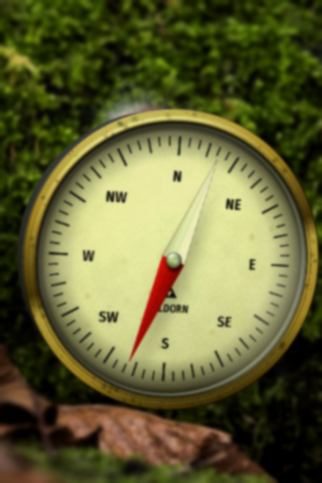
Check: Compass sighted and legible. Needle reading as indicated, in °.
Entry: 200 °
